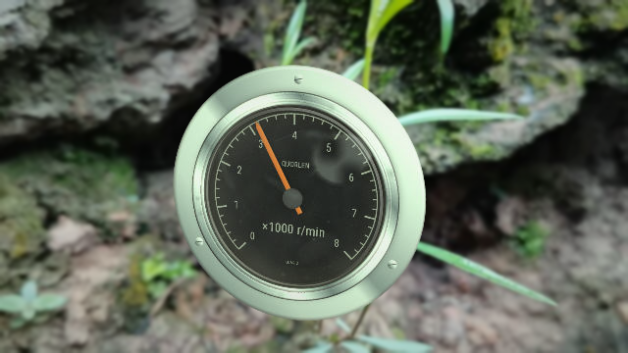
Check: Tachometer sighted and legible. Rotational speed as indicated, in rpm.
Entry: 3200 rpm
